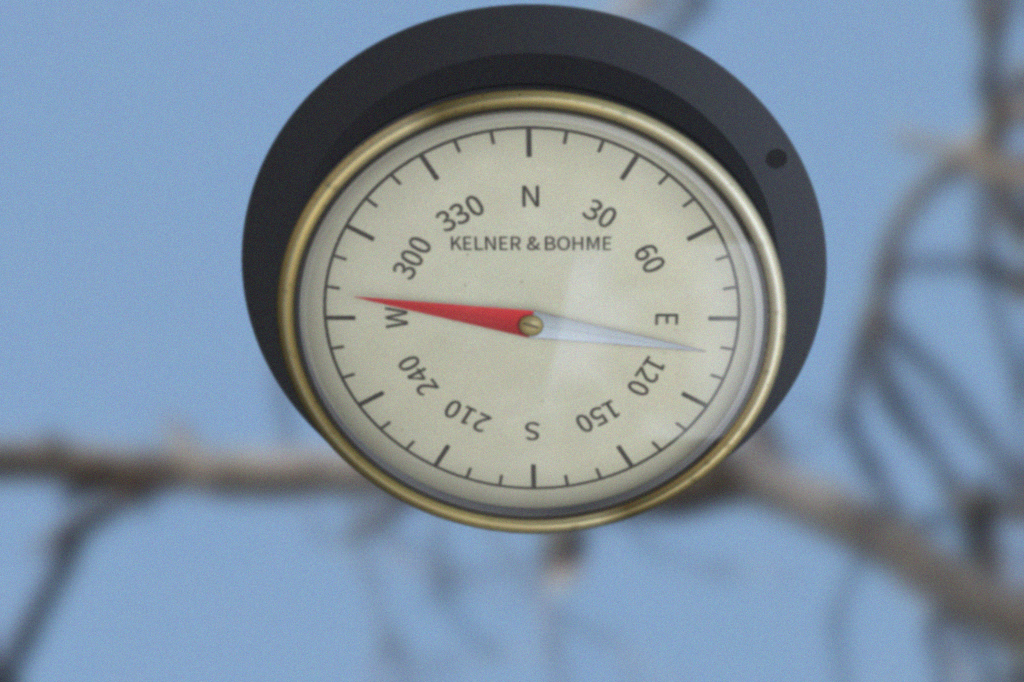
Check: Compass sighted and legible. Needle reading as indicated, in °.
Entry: 280 °
